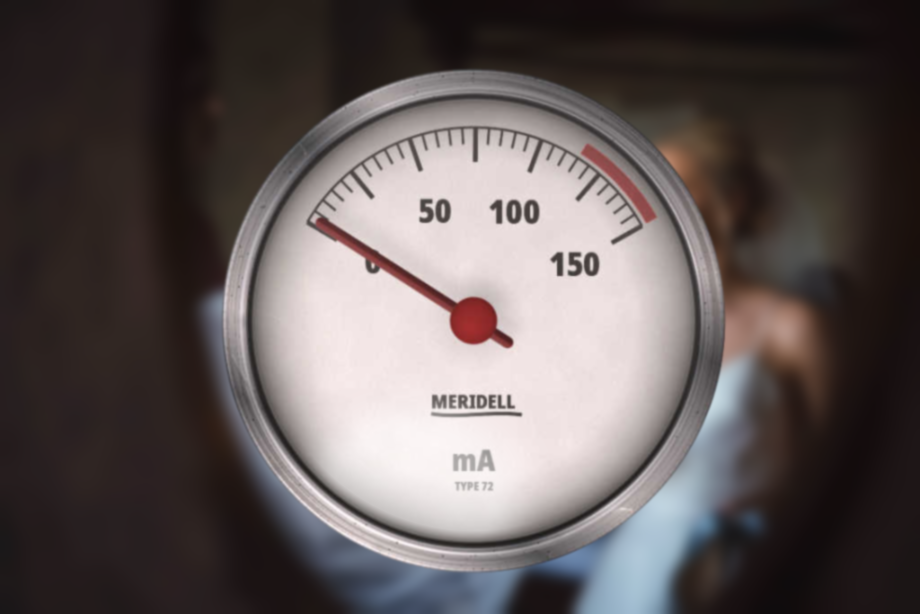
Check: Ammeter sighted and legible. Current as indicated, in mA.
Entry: 2.5 mA
